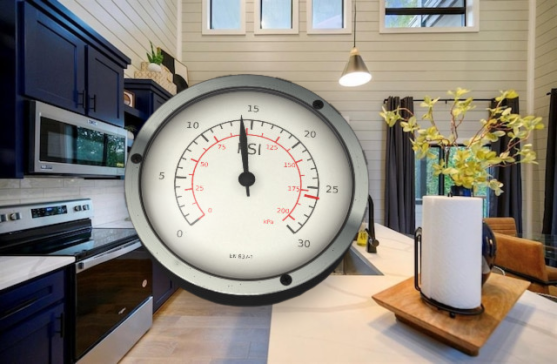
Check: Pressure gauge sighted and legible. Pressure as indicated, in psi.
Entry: 14 psi
